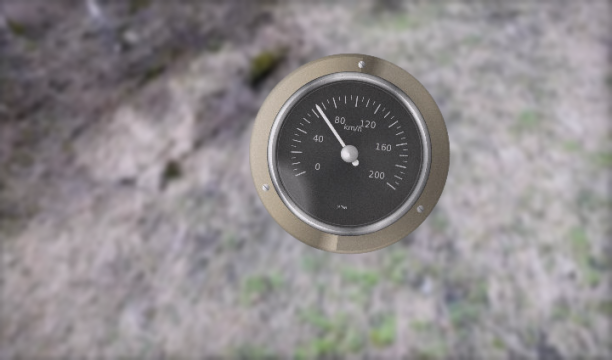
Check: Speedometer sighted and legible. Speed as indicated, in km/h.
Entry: 65 km/h
